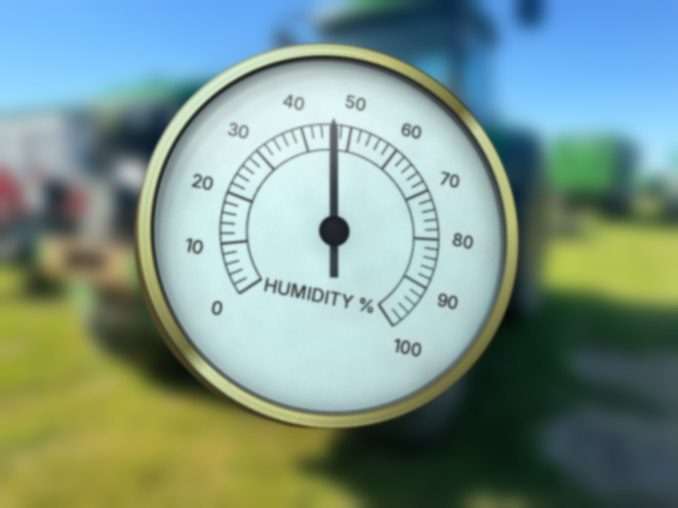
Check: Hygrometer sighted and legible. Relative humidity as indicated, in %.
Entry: 46 %
